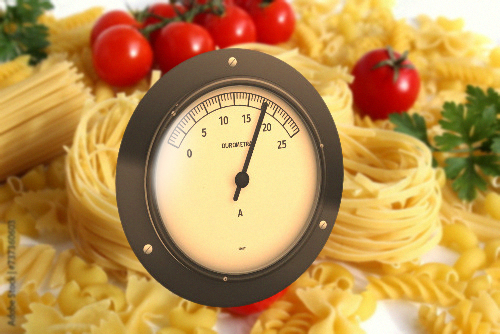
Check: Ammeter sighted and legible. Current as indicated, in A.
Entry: 17.5 A
